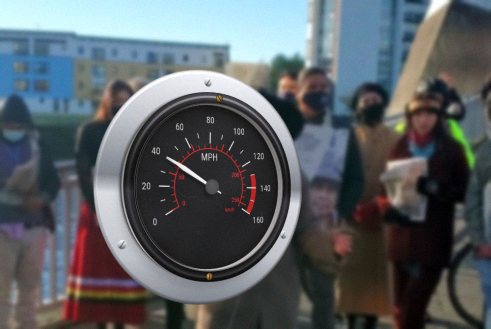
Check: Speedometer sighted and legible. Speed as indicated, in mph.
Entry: 40 mph
